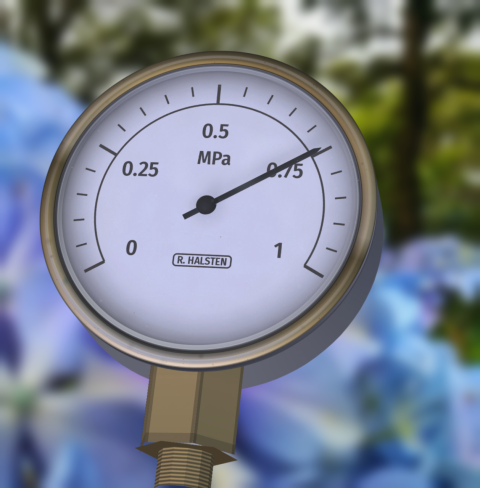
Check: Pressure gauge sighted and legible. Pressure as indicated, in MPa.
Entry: 0.75 MPa
